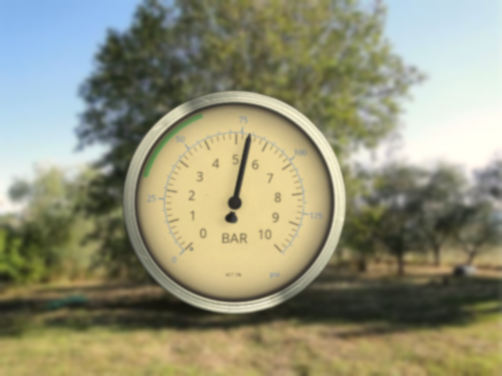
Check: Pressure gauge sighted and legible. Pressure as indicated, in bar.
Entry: 5.4 bar
